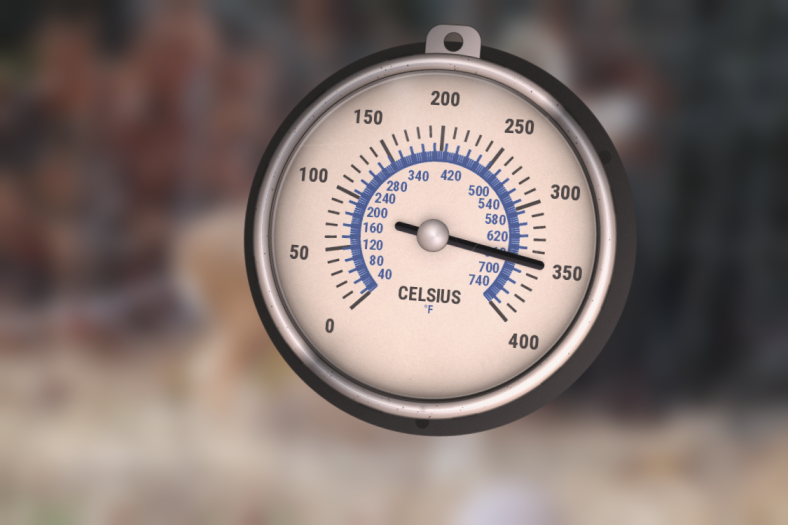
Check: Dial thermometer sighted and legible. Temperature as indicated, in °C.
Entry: 350 °C
